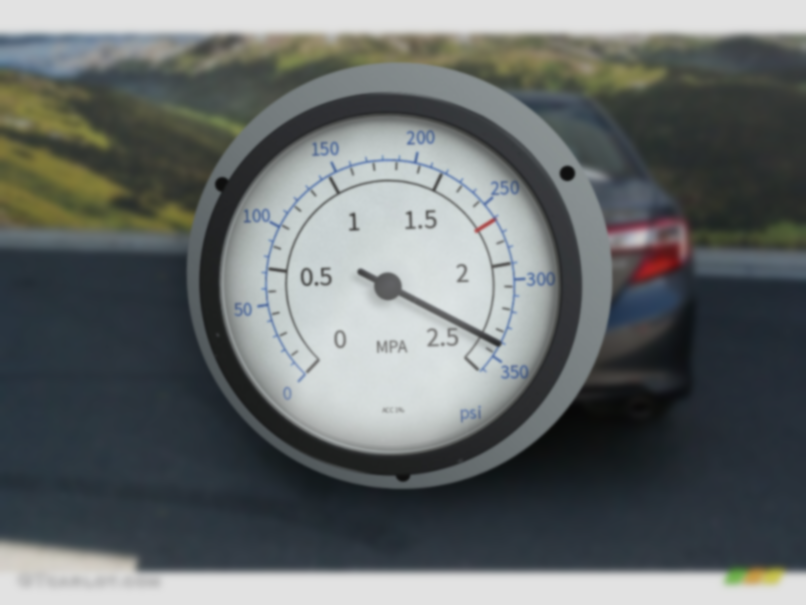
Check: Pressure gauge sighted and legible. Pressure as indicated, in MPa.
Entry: 2.35 MPa
